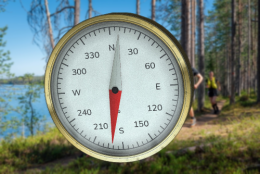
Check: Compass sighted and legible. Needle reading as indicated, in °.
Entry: 190 °
